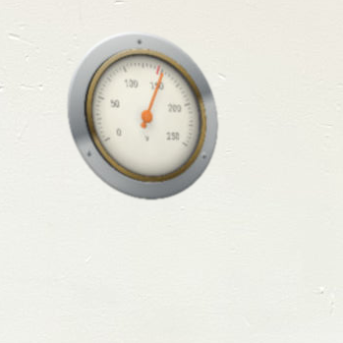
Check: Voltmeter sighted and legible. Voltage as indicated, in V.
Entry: 150 V
